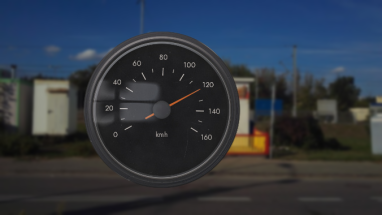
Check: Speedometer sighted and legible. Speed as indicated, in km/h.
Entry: 120 km/h
